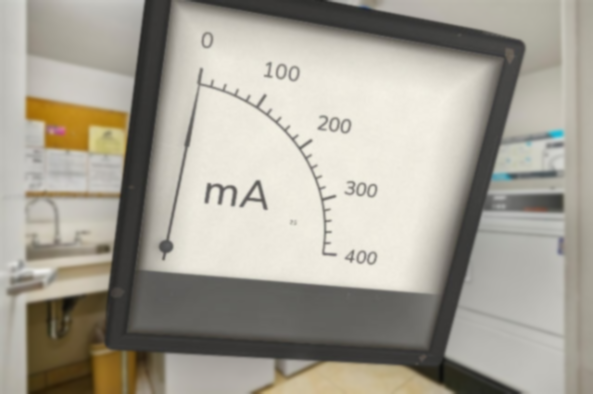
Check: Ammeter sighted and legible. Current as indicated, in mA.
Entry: 0 mA
